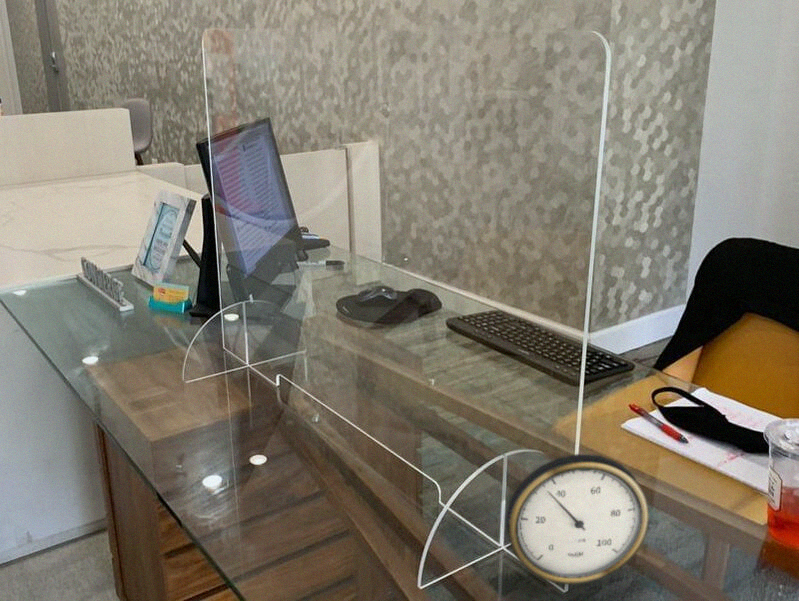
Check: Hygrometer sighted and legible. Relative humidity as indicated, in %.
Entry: 36 %
